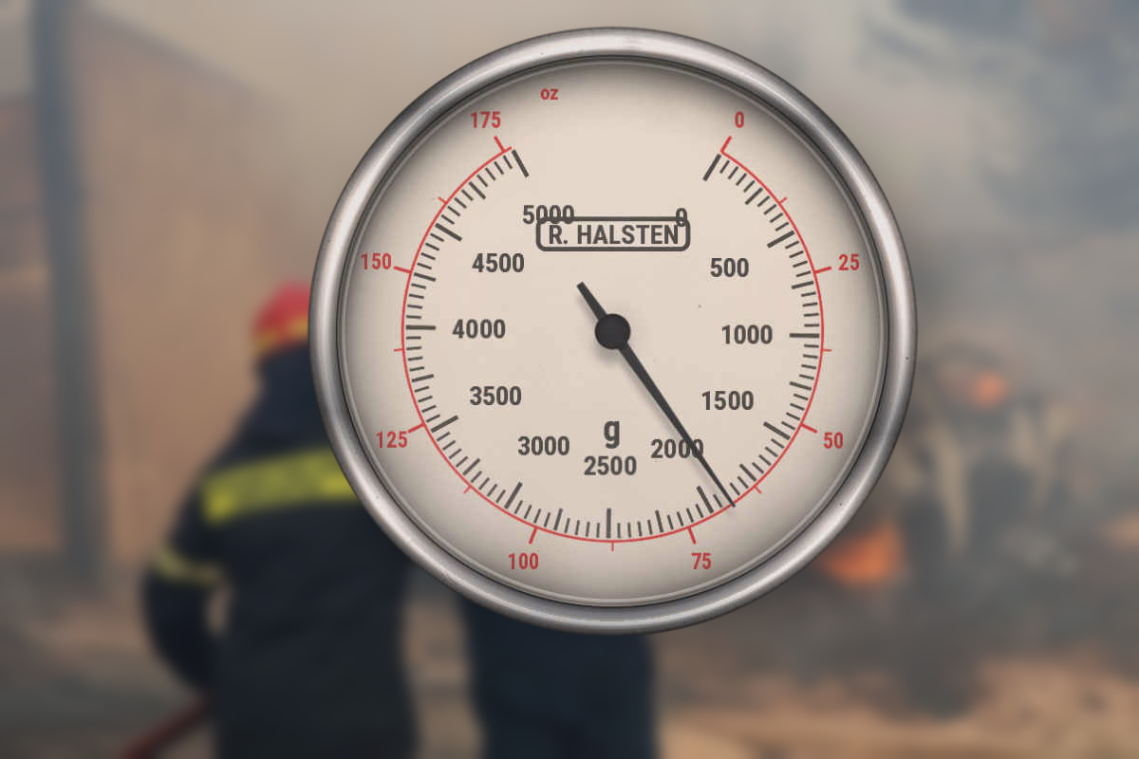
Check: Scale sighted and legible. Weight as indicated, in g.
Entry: 1900 g
